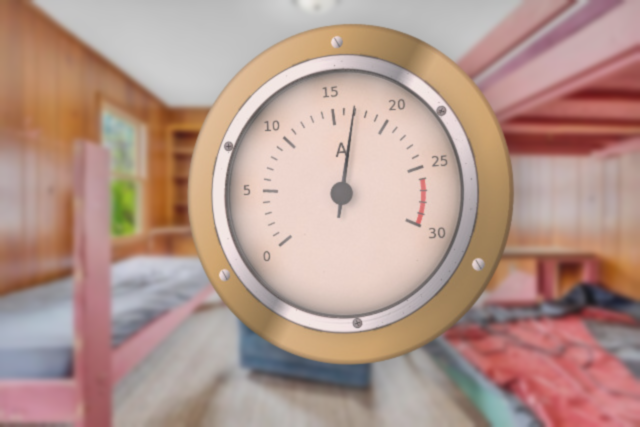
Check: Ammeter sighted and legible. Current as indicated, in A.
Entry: 17 A
